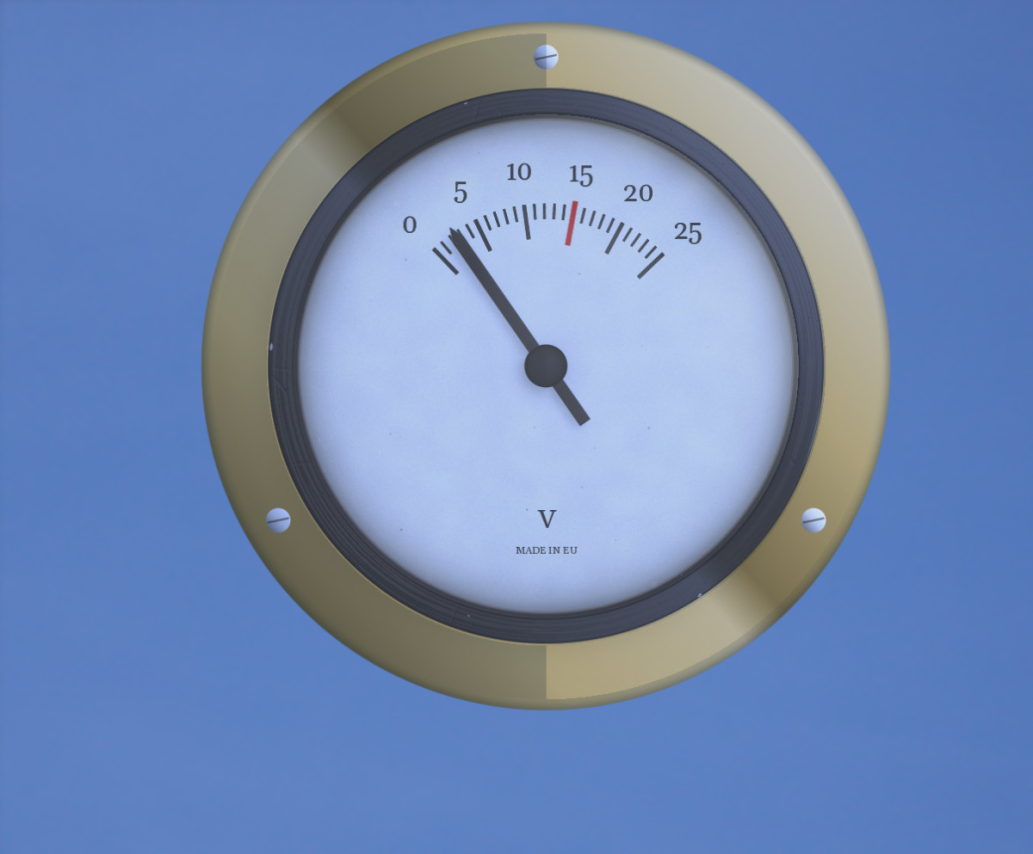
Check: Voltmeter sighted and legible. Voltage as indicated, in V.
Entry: 2.5 V
